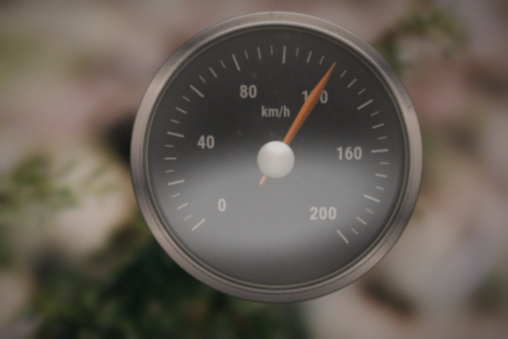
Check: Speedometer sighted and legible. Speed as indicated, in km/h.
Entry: 120 km/h
